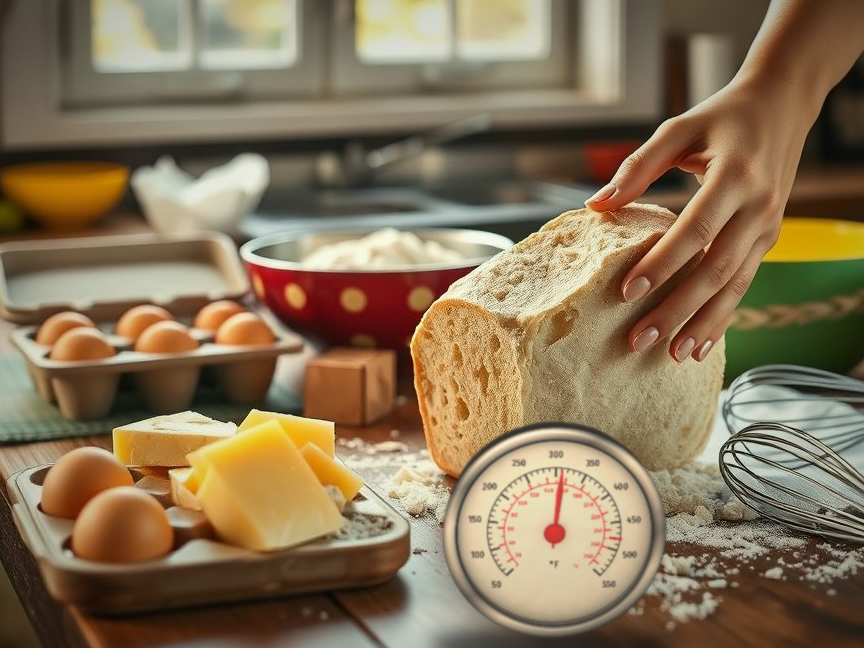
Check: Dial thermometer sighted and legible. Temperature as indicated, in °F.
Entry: 310 °F
